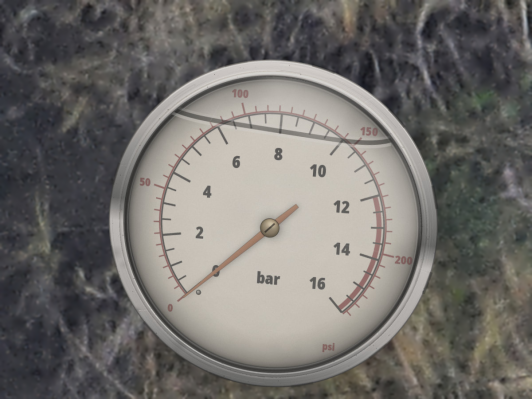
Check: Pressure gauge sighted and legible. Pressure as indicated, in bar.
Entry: 0 bar
